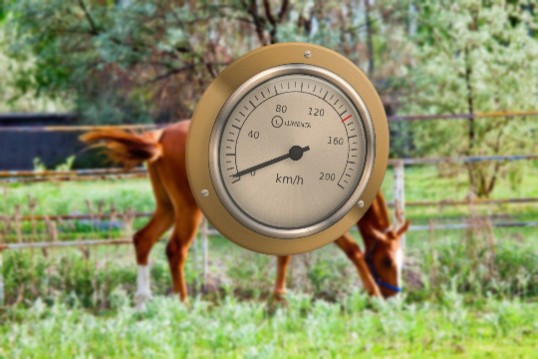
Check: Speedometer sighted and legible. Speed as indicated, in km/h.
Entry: 5 km/h
